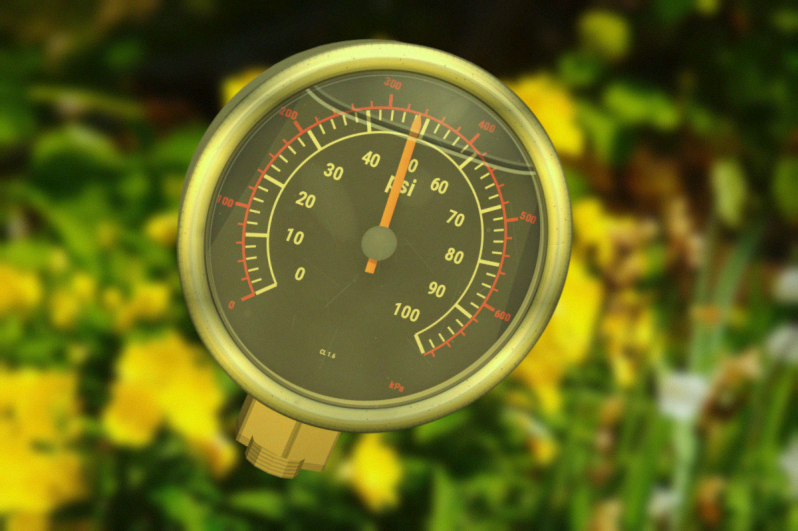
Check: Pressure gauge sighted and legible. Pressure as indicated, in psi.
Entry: 48 psi
